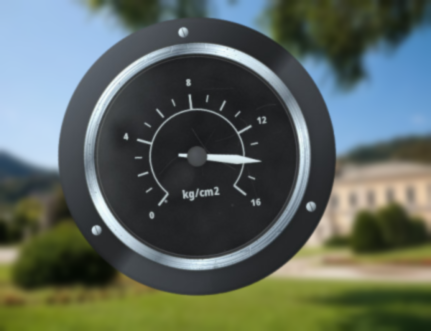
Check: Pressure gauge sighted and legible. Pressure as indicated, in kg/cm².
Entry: 14 kg/cm²
